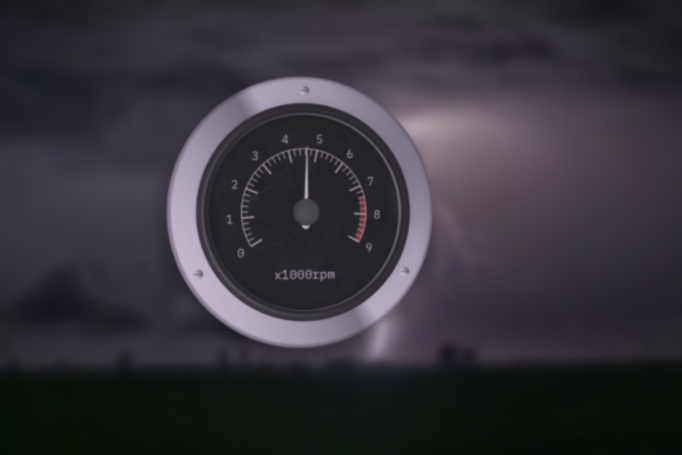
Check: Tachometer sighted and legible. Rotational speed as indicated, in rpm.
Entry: 4600 rpm
